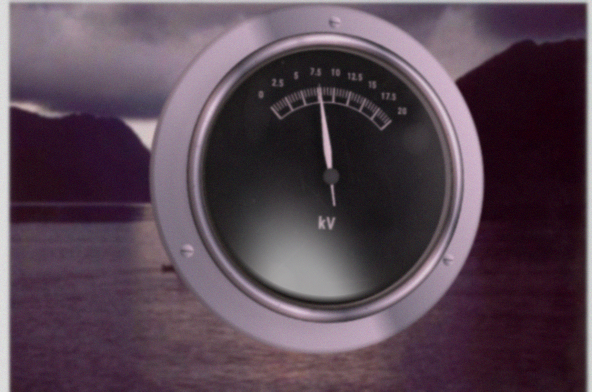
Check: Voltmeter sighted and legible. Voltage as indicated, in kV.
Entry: 7.5 kV
